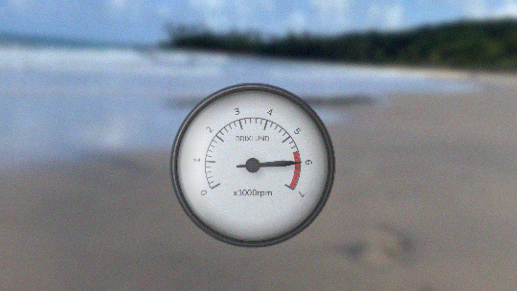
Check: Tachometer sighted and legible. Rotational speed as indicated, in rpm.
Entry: 6000 rpm
